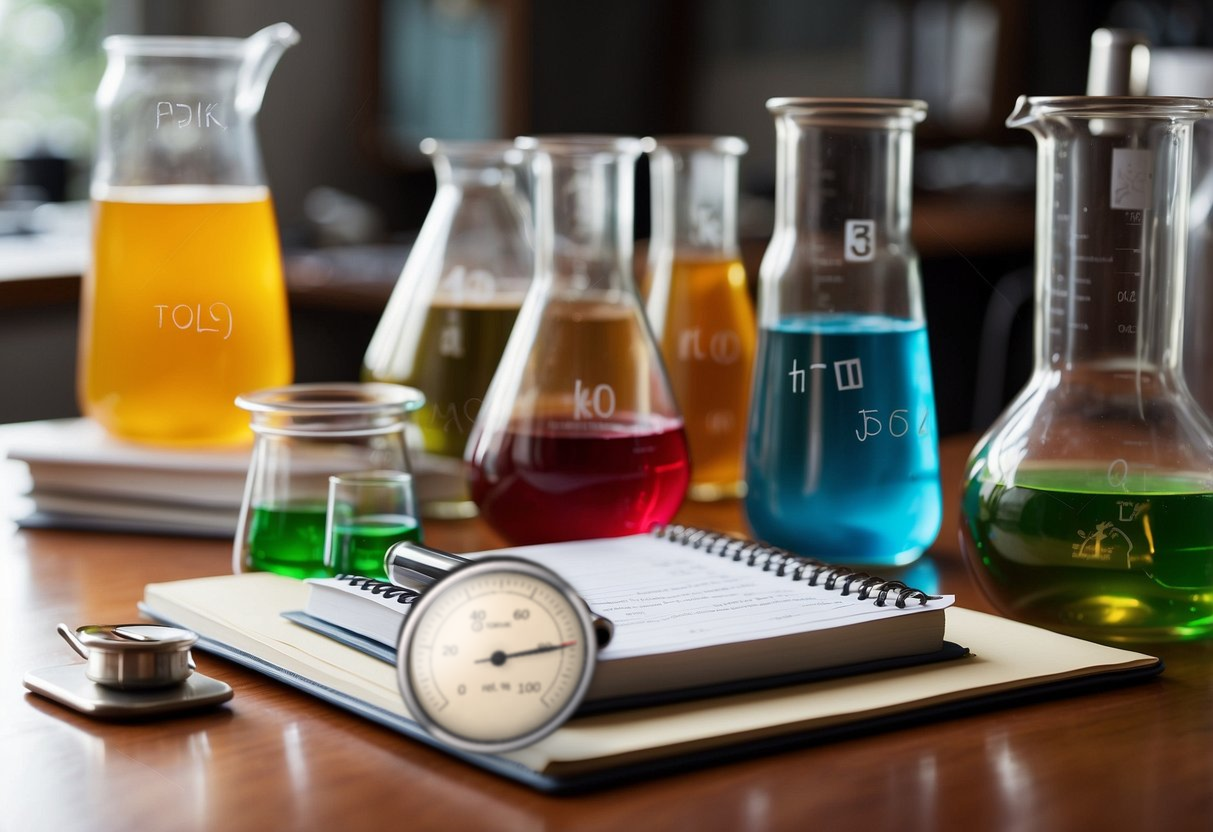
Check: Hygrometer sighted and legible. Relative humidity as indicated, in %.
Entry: 80 %
